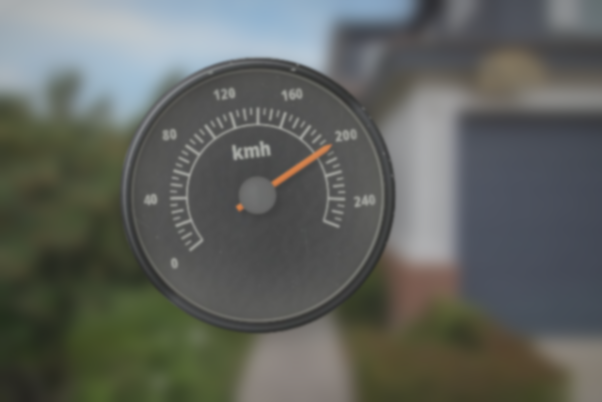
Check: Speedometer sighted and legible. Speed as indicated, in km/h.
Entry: 200 km/h
